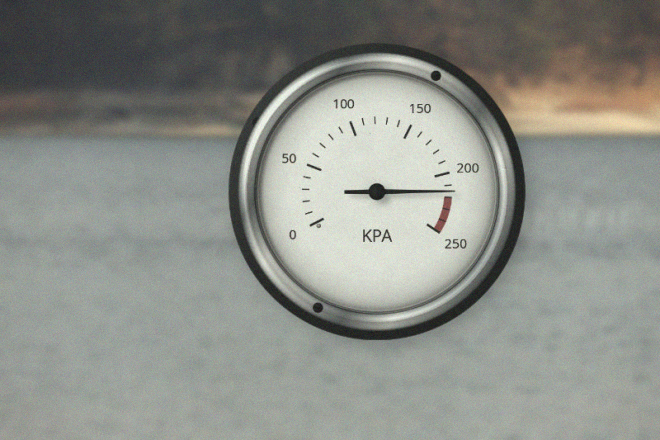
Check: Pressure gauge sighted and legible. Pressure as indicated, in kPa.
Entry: 215 kPa
